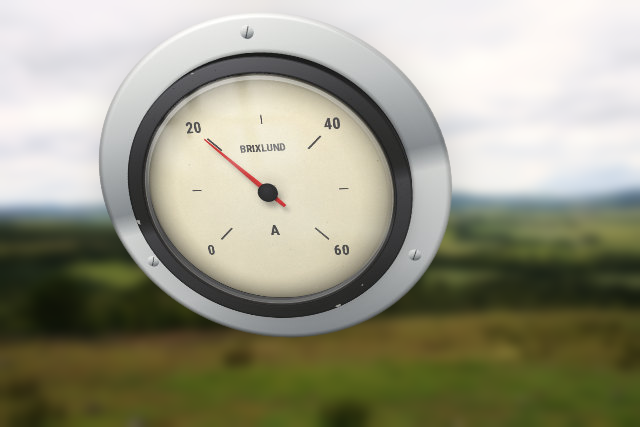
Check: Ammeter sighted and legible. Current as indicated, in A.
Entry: 20 A
